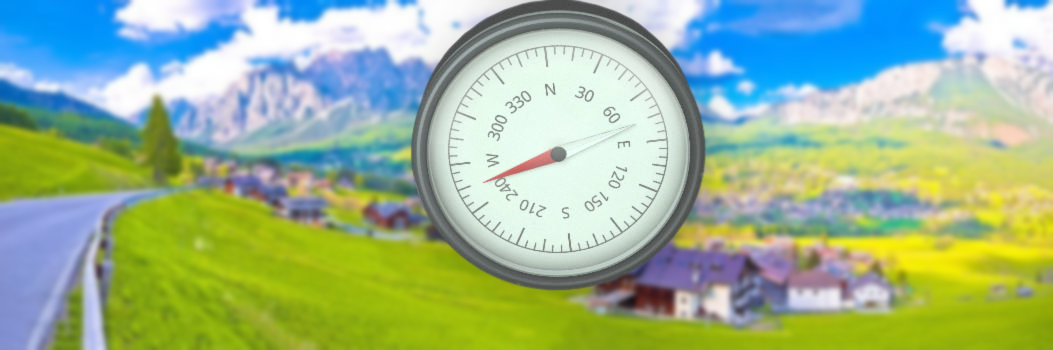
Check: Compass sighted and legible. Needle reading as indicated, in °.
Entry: 255 °
